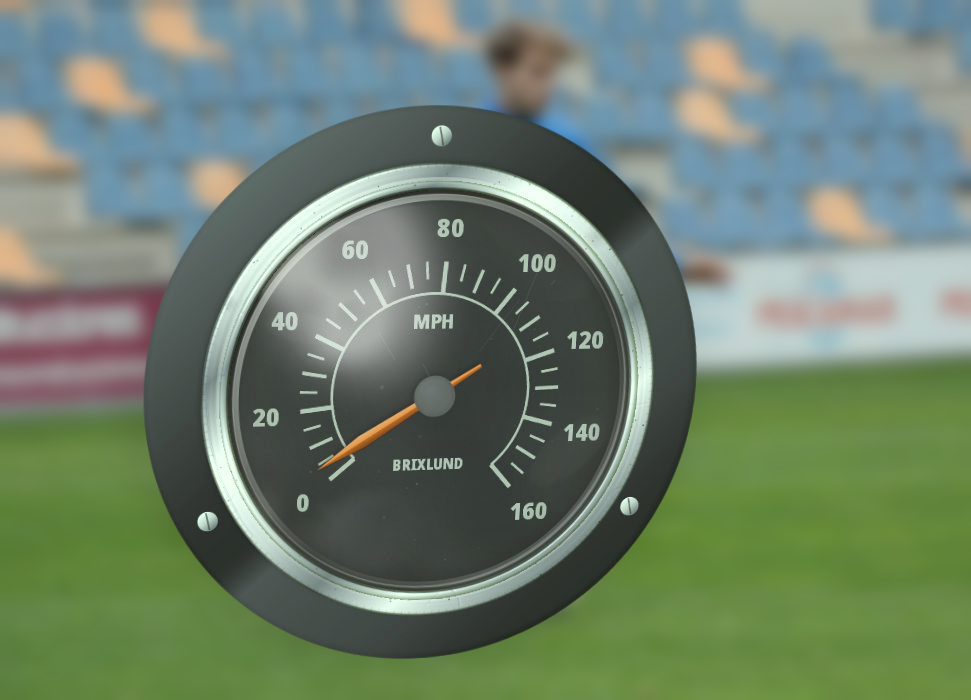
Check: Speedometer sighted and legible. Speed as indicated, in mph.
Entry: 5 mph
